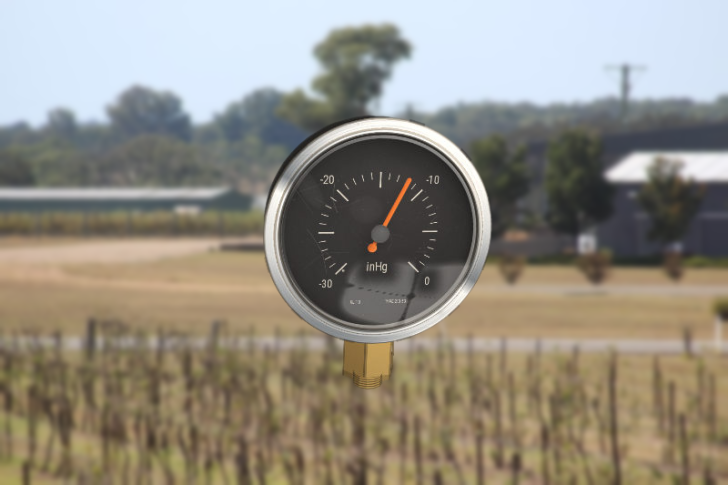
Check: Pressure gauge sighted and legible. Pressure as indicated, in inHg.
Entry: -12 inHg
